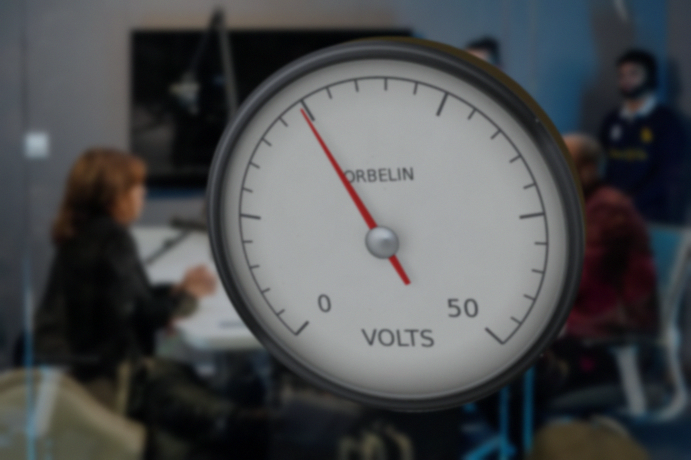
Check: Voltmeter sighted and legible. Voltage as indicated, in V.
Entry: 20 V
